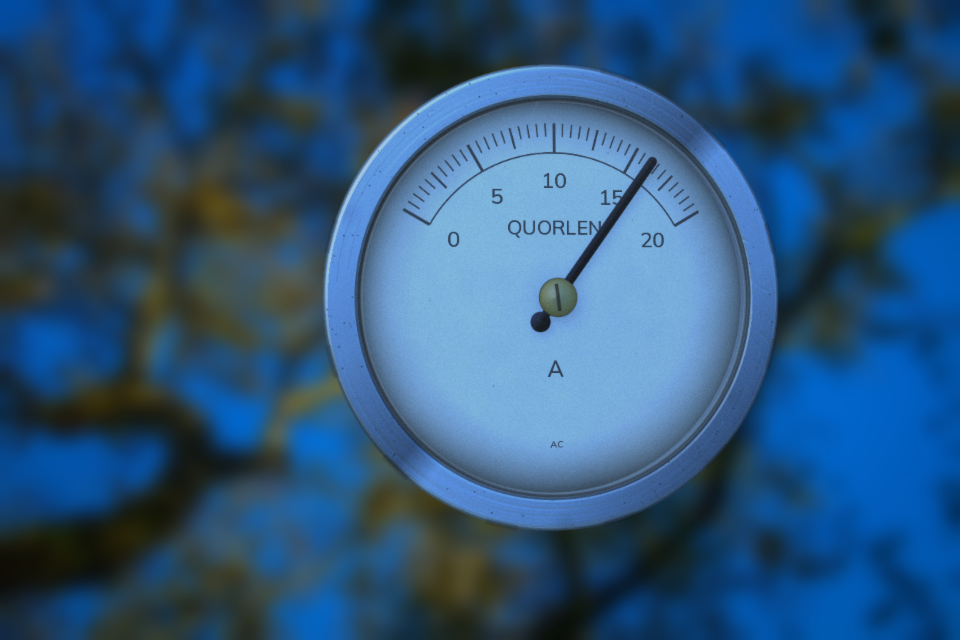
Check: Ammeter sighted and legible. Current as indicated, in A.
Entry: 16 A
